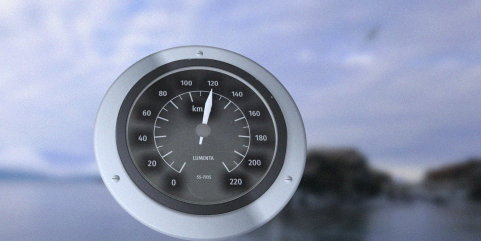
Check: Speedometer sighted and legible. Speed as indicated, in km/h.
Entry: 120 km/h
